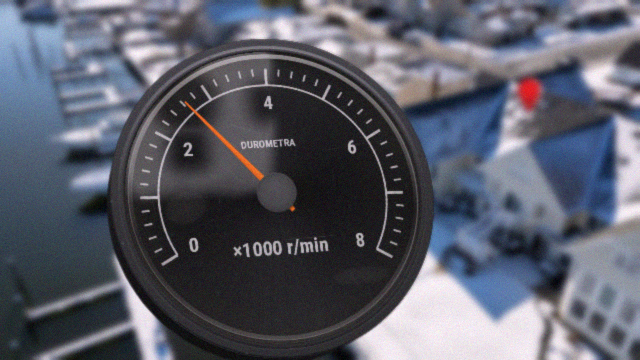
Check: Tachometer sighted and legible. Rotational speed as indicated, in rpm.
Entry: 2600 rpm
